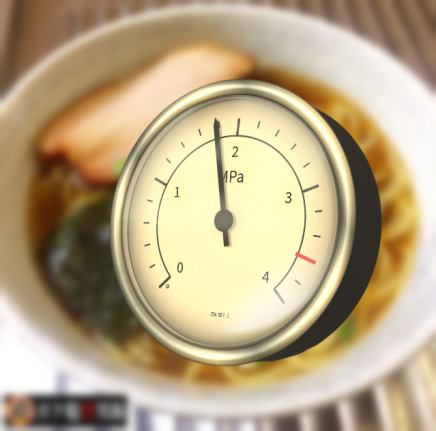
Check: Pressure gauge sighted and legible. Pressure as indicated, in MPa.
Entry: 1.8 MPa
